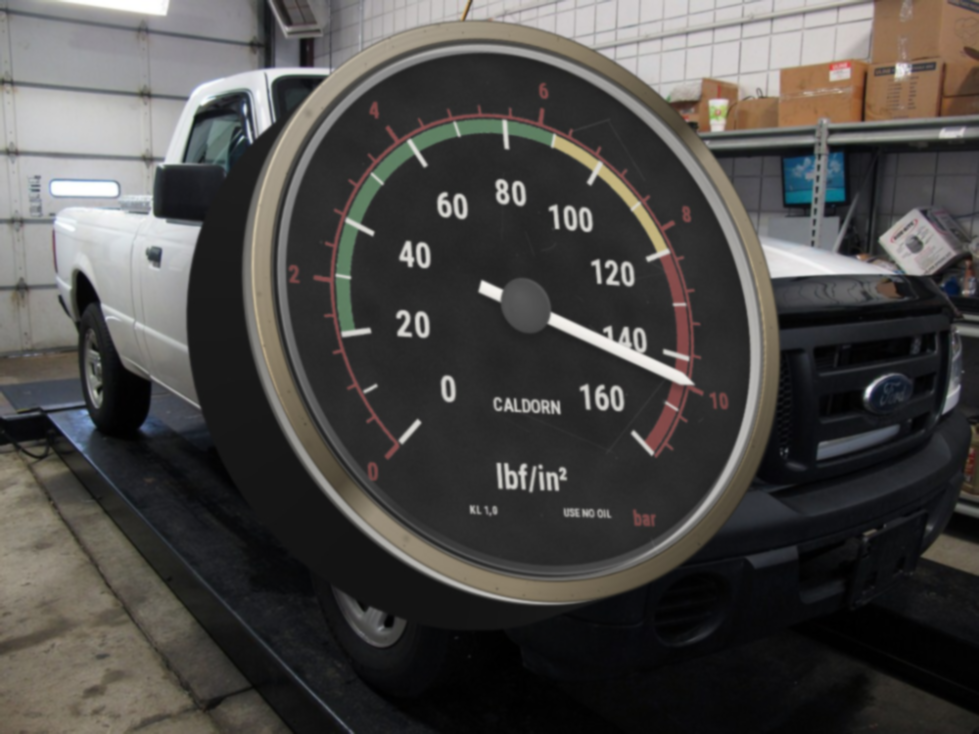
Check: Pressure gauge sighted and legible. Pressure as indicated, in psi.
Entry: 145 psi
